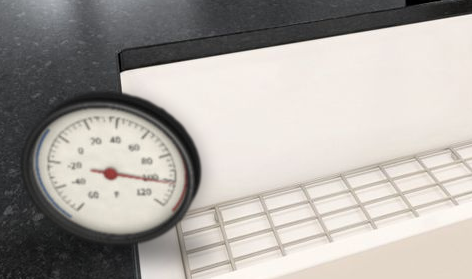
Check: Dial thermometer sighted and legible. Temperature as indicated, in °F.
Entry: 100 °F
